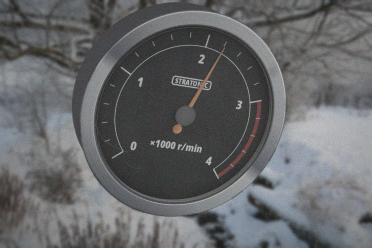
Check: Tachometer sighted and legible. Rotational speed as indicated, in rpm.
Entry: 2200 rpm
